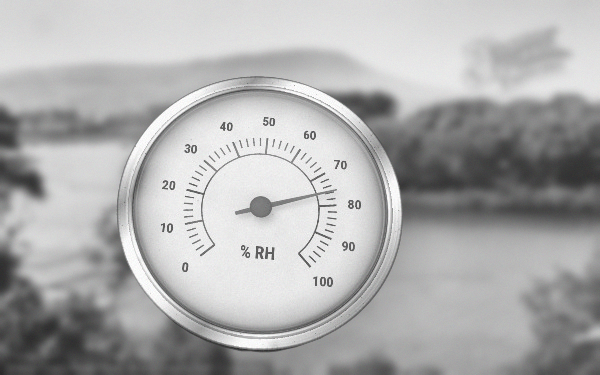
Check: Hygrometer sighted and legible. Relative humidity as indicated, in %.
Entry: 76 %
